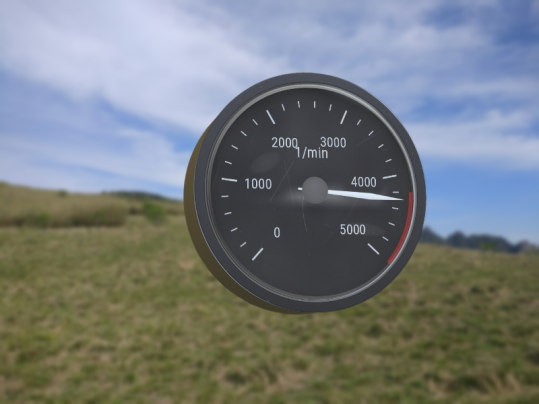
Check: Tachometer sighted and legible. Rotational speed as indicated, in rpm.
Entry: 4300 rpm
